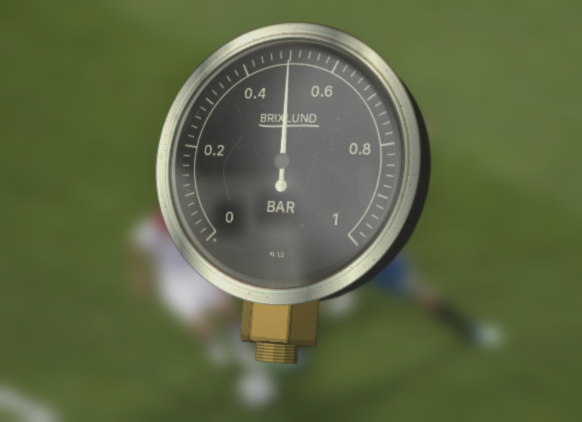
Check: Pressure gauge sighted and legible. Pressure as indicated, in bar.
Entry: 0.5 bar
